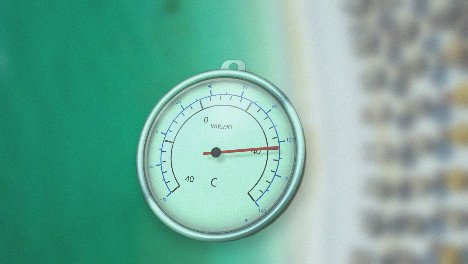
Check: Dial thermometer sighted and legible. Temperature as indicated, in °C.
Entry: 40 °C
